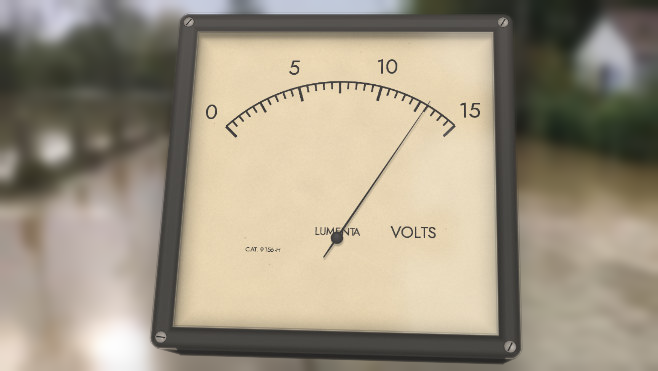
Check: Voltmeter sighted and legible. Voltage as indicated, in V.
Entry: 13 V
